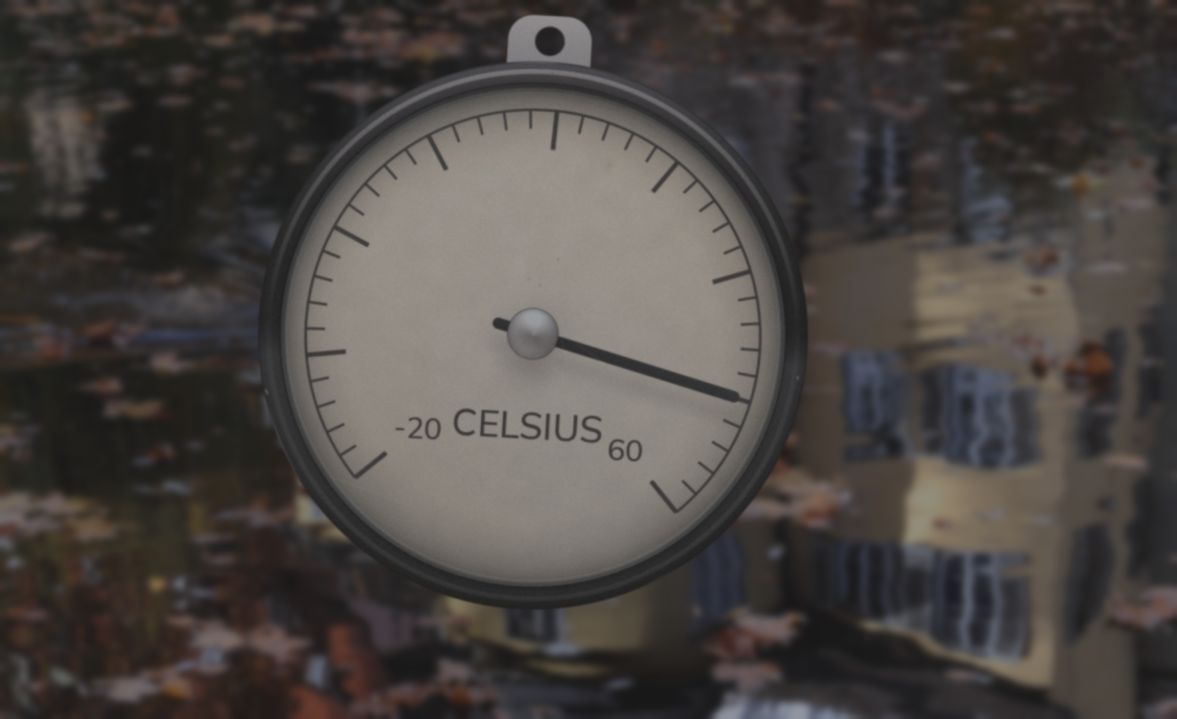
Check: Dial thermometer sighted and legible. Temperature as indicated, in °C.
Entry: 50 °C
